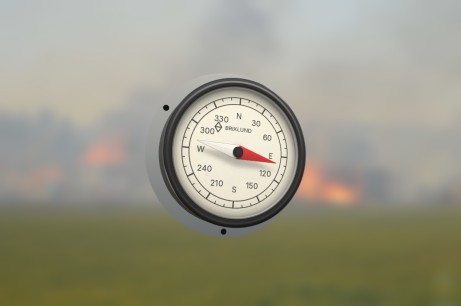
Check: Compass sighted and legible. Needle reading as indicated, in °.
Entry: 100 °
